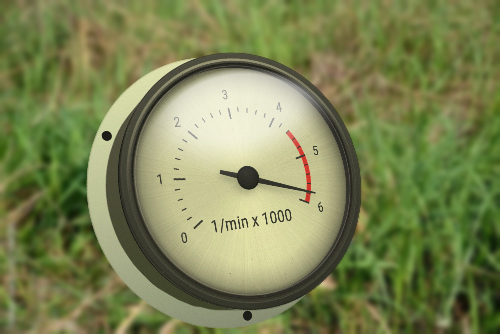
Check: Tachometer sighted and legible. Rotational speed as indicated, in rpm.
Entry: 5800 rpm
